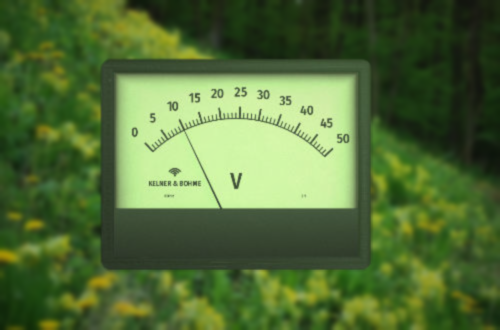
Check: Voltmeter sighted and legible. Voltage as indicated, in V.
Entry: 10 V
